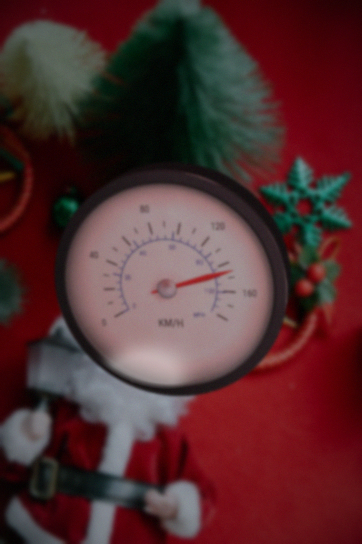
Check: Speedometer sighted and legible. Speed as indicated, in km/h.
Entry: 145 km/h
